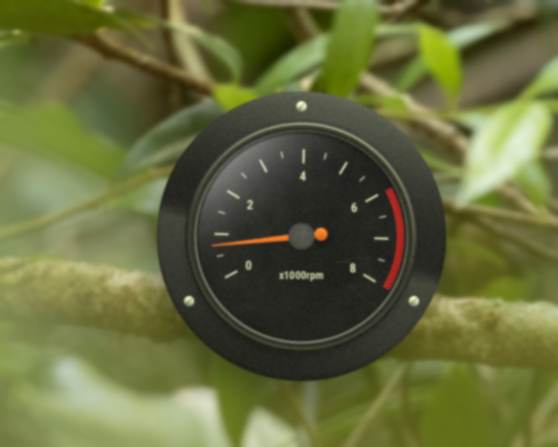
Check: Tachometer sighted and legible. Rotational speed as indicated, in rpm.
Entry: 750 rpm
